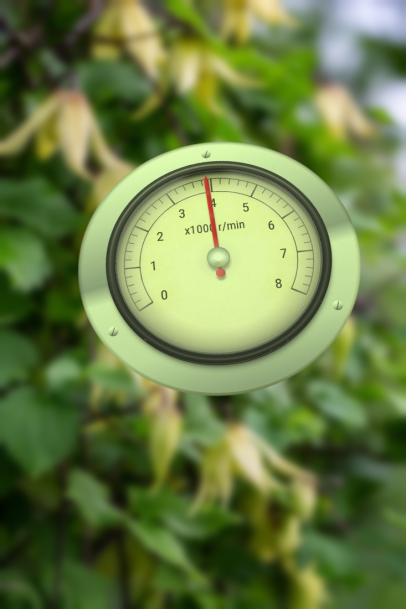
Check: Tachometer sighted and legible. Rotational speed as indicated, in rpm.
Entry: 3900 rpm
